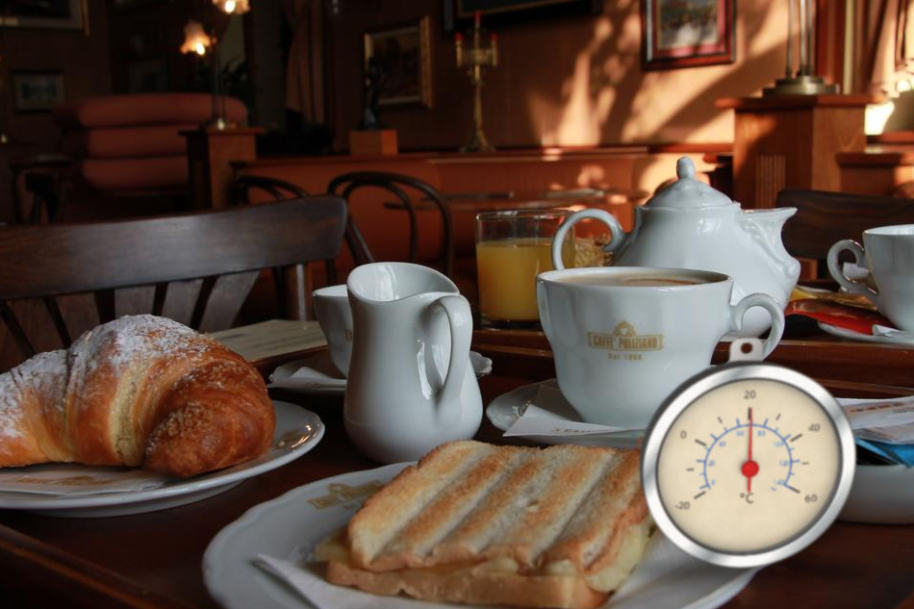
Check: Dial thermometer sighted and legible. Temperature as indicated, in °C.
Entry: 20 °C
